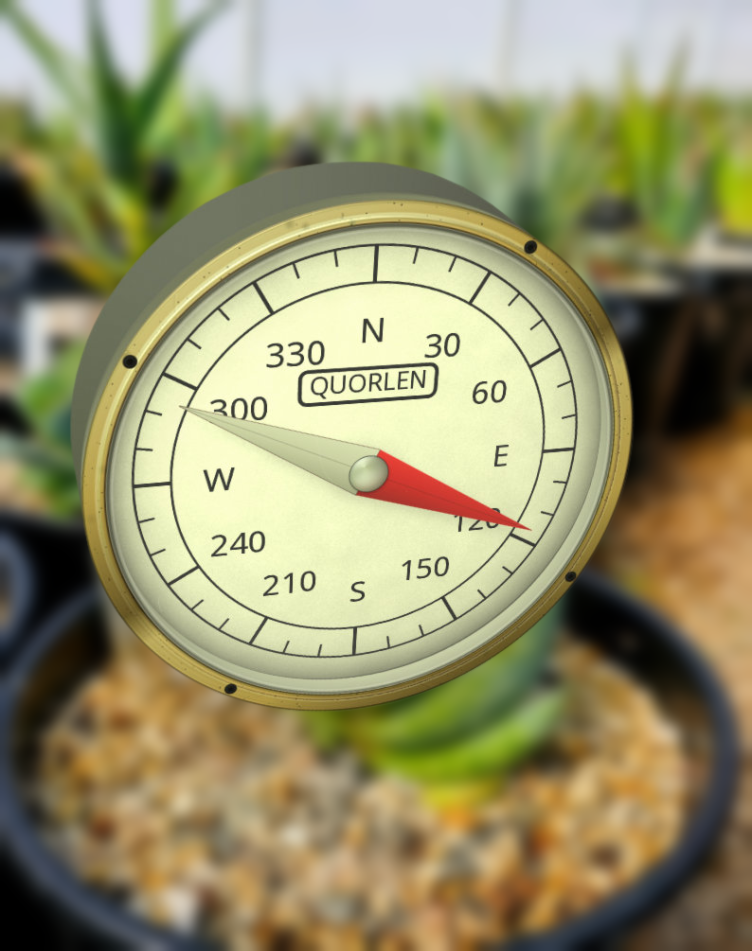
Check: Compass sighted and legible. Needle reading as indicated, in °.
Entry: 115 °
